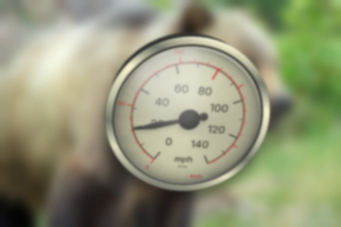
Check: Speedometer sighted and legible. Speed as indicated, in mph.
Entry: 20 mph
